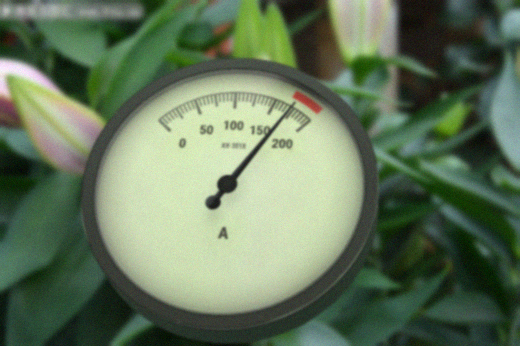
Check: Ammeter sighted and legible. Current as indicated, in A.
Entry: 175 A
